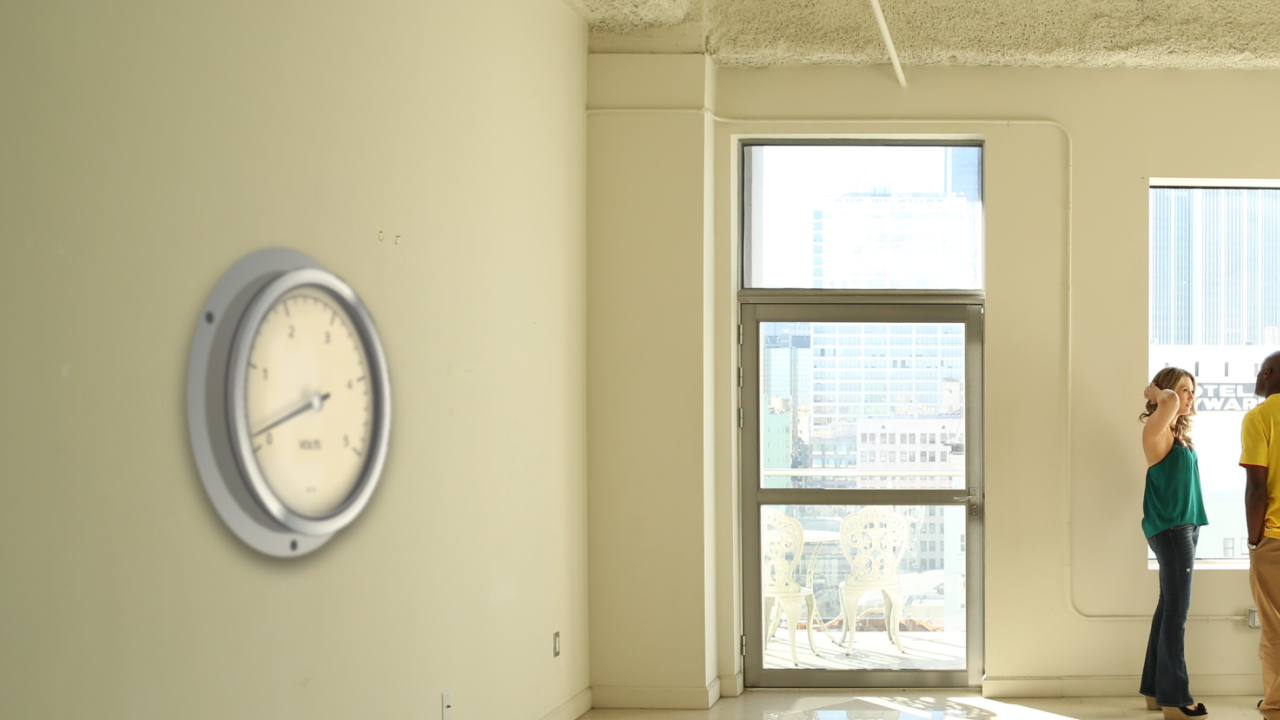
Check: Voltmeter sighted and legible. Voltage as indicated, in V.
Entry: 0.2 V
